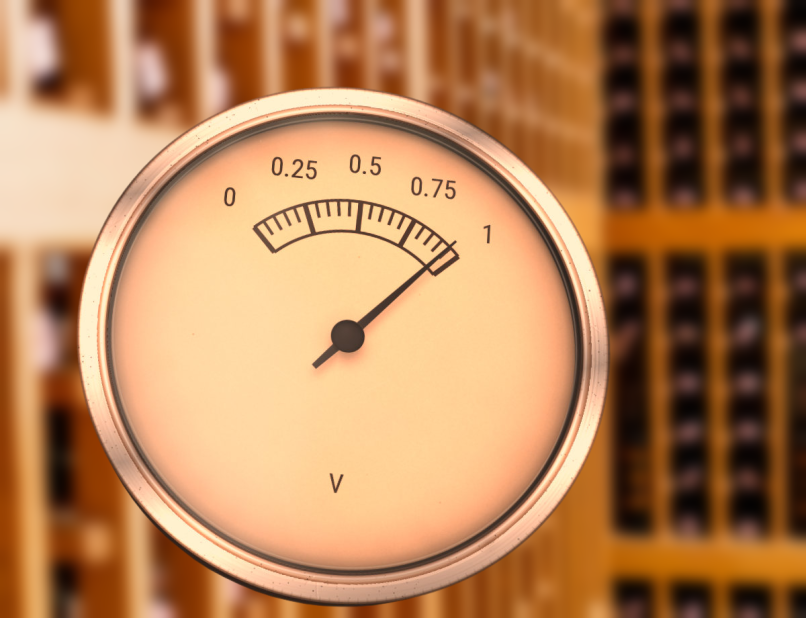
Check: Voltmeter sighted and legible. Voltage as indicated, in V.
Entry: 0.95 V
